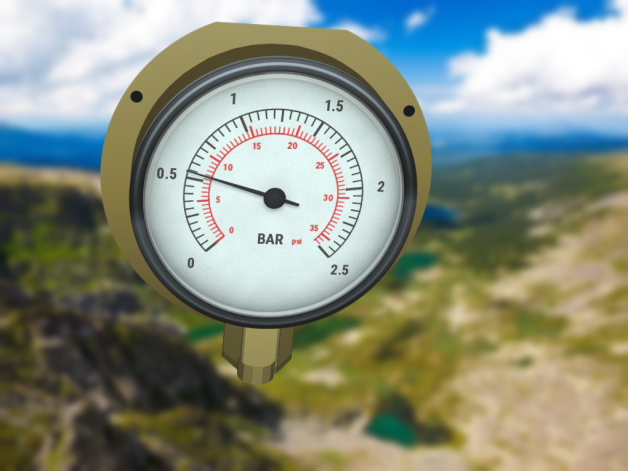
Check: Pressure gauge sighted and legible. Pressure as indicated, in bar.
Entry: 0.55 bar
